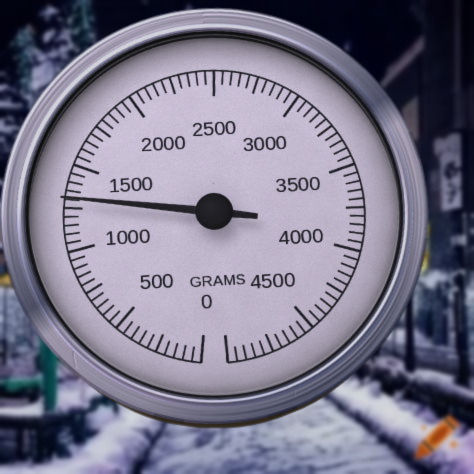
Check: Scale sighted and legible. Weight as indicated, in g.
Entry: 1300 g
